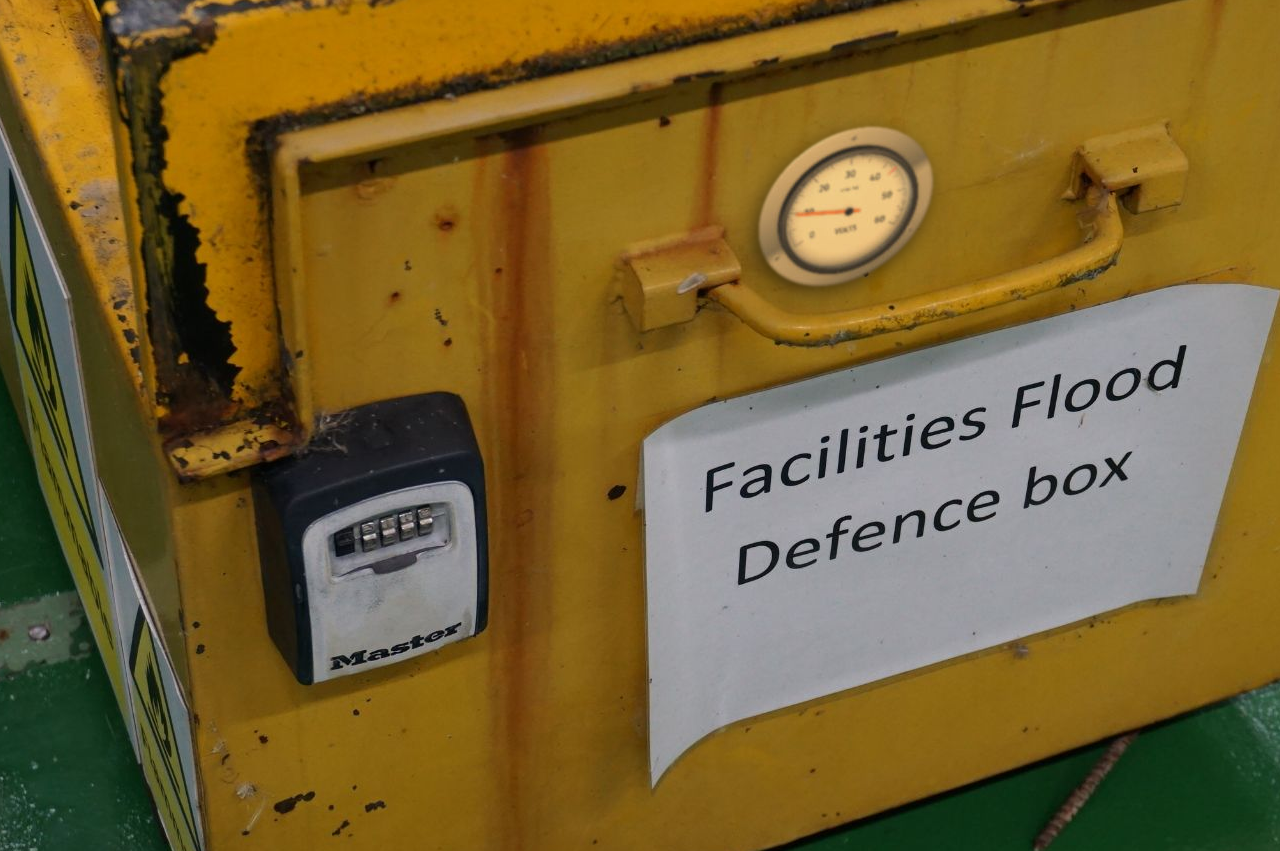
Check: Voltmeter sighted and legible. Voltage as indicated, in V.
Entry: 10 V
